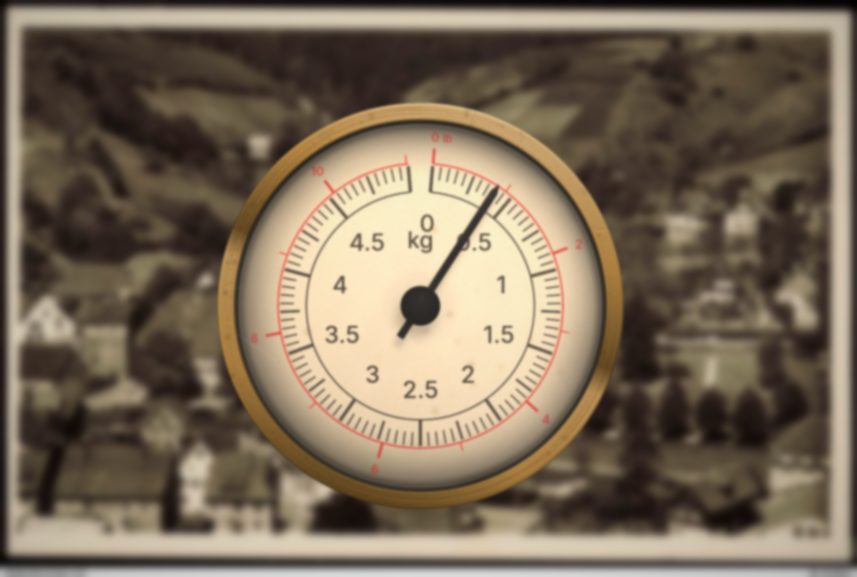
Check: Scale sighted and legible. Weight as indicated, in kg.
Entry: 0.4 kg
